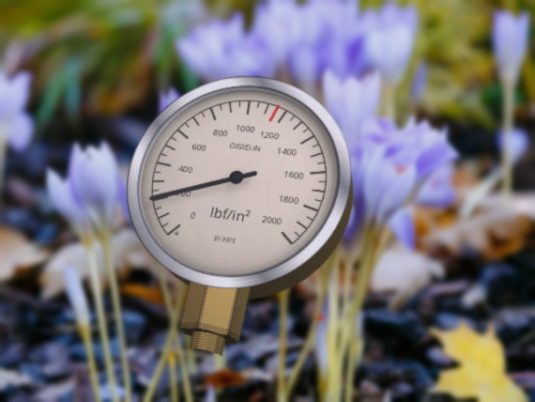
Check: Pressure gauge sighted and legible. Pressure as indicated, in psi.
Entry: 200 psi
